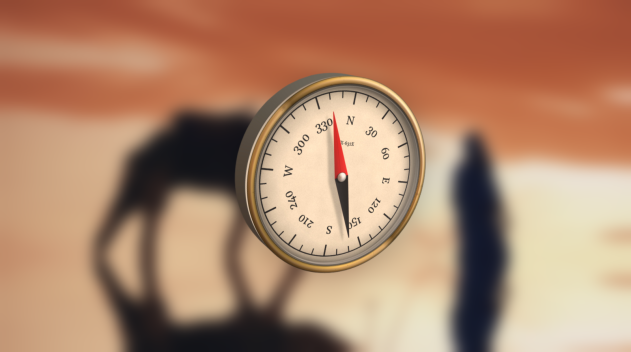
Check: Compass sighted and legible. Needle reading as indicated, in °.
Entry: 340 °
